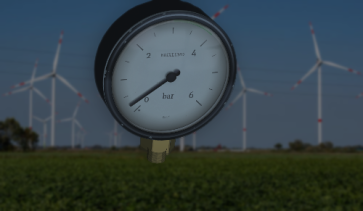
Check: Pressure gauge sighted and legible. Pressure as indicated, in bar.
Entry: 0.25 bar
